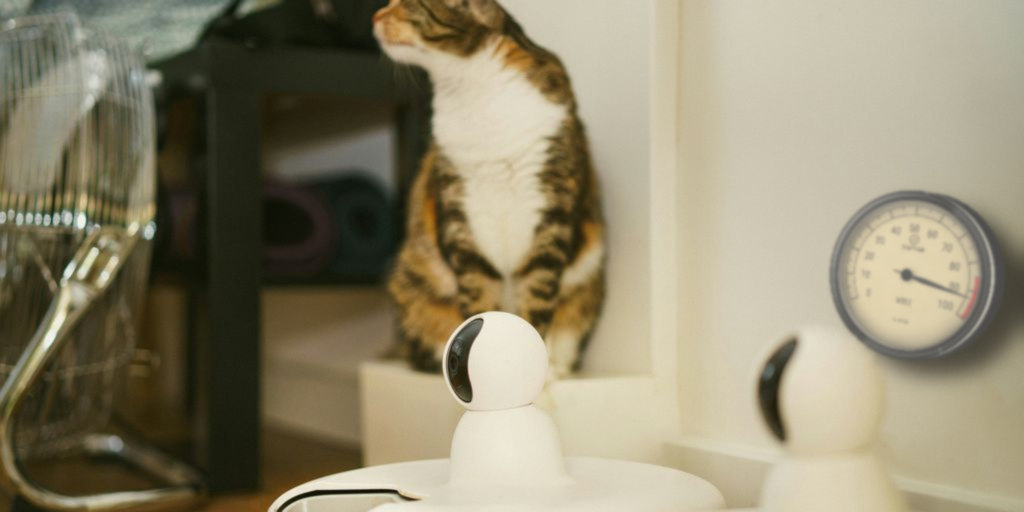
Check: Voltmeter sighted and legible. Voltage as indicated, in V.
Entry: 92.5 V
